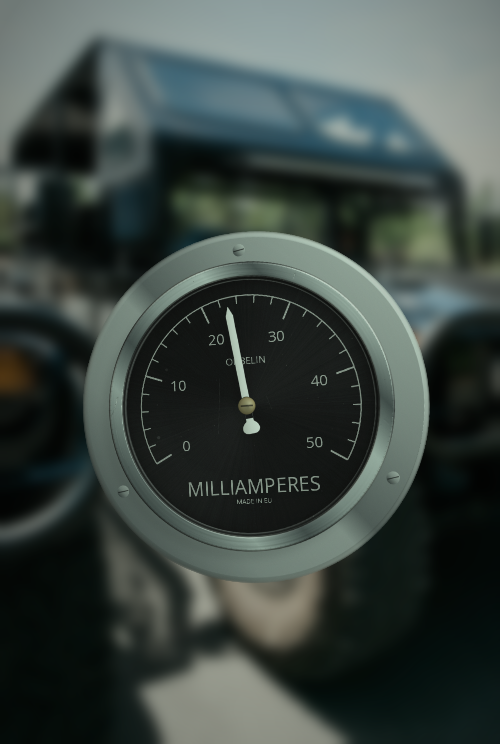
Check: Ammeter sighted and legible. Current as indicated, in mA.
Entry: 23 mA
